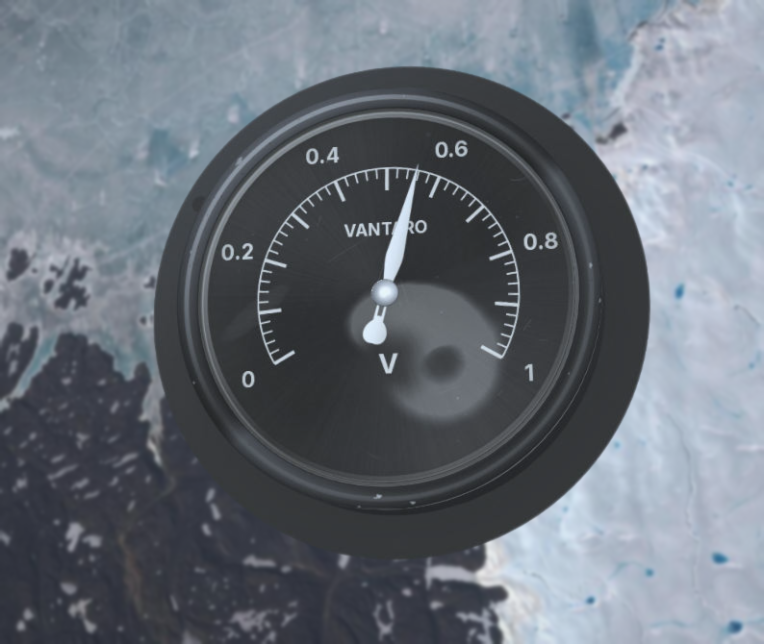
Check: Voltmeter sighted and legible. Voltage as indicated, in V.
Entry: 0.56 V
